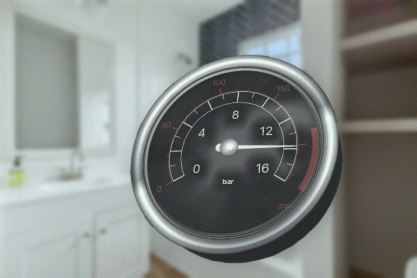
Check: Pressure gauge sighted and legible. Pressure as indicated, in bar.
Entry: 14 bar
